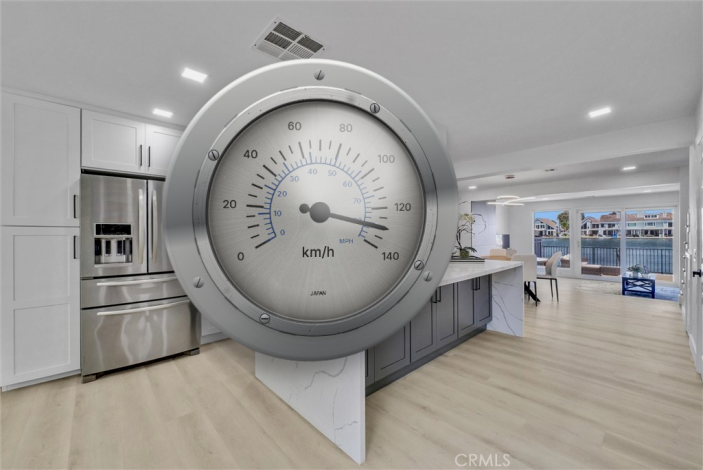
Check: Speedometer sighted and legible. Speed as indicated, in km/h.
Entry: 130 km/h
